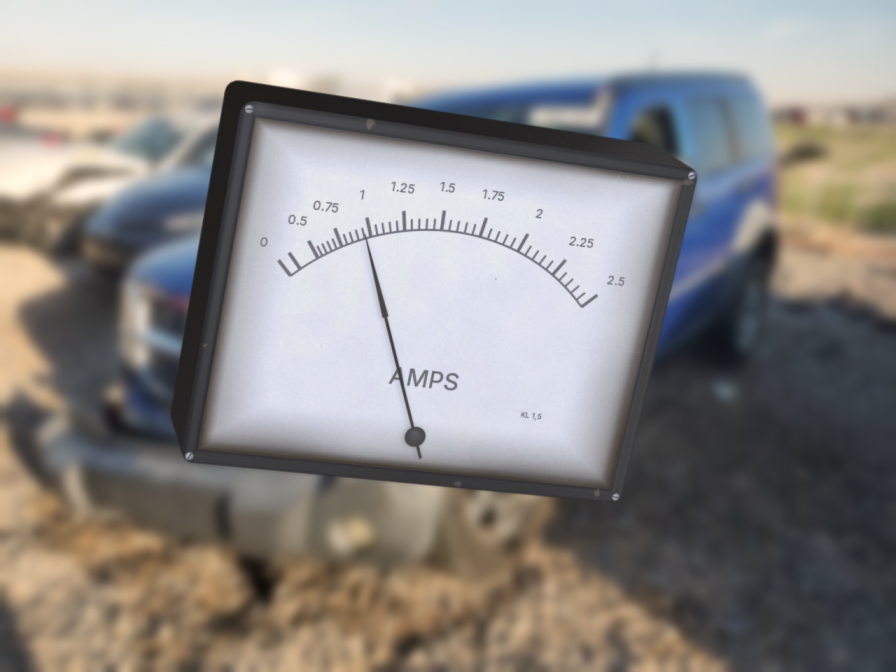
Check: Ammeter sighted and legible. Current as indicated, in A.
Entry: 0.95 A
